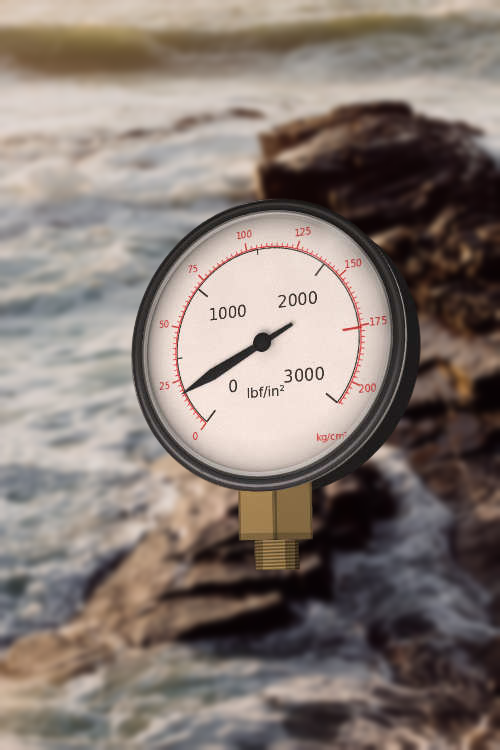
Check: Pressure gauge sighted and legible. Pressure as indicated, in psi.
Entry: 250 psi
